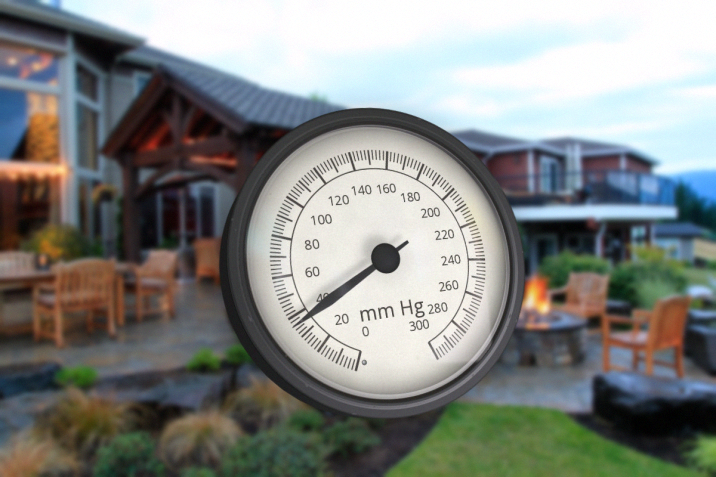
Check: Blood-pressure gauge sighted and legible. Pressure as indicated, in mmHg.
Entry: 36 mmHg
